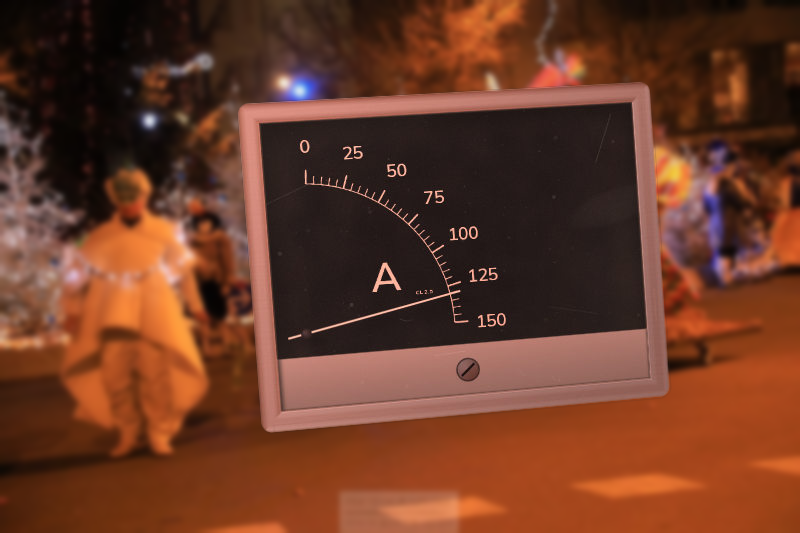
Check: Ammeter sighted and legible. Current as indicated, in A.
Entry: 130 A
